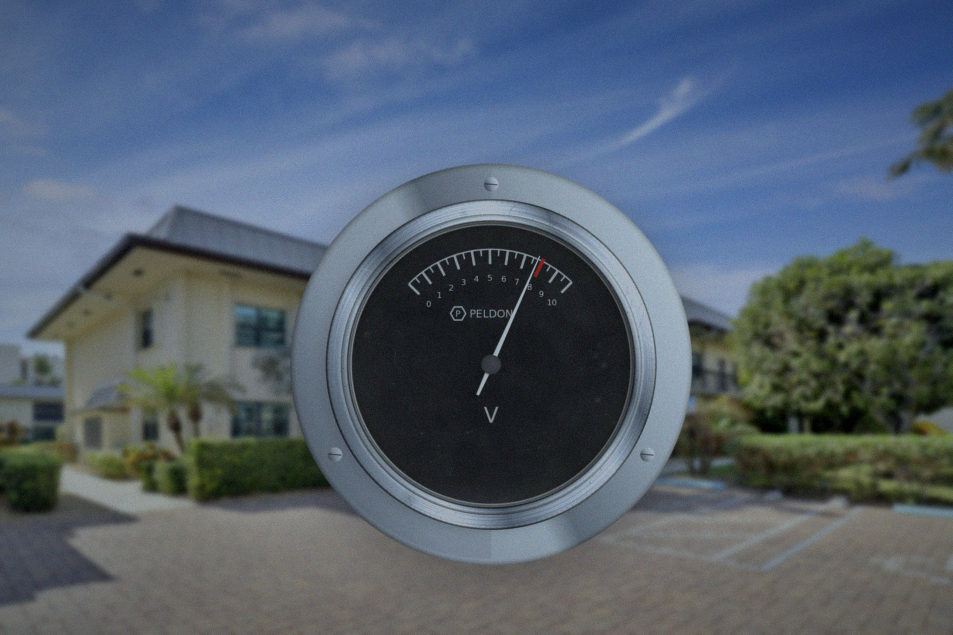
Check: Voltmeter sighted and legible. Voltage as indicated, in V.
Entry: 7.75 V
